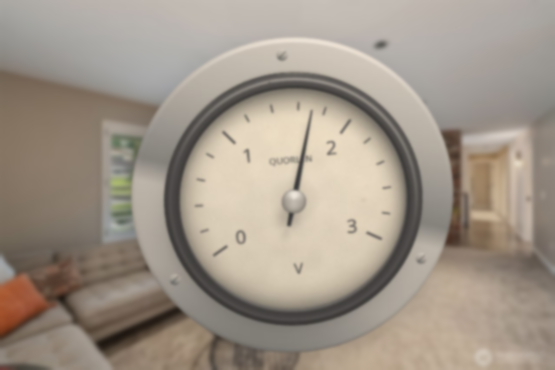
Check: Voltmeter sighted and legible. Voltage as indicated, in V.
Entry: 1.7 V
